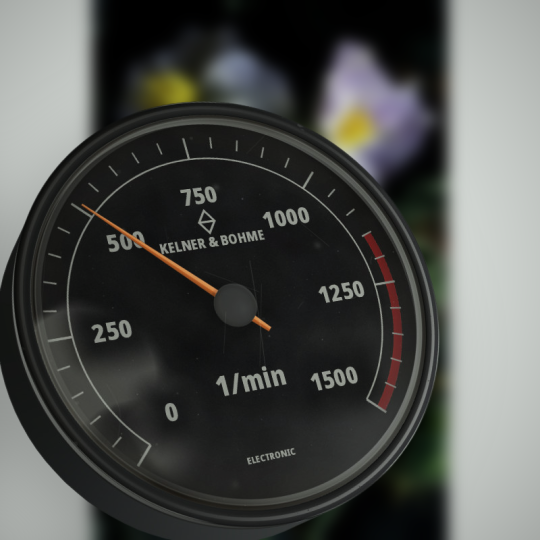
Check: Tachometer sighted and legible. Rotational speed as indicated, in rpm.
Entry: 500 rpm
